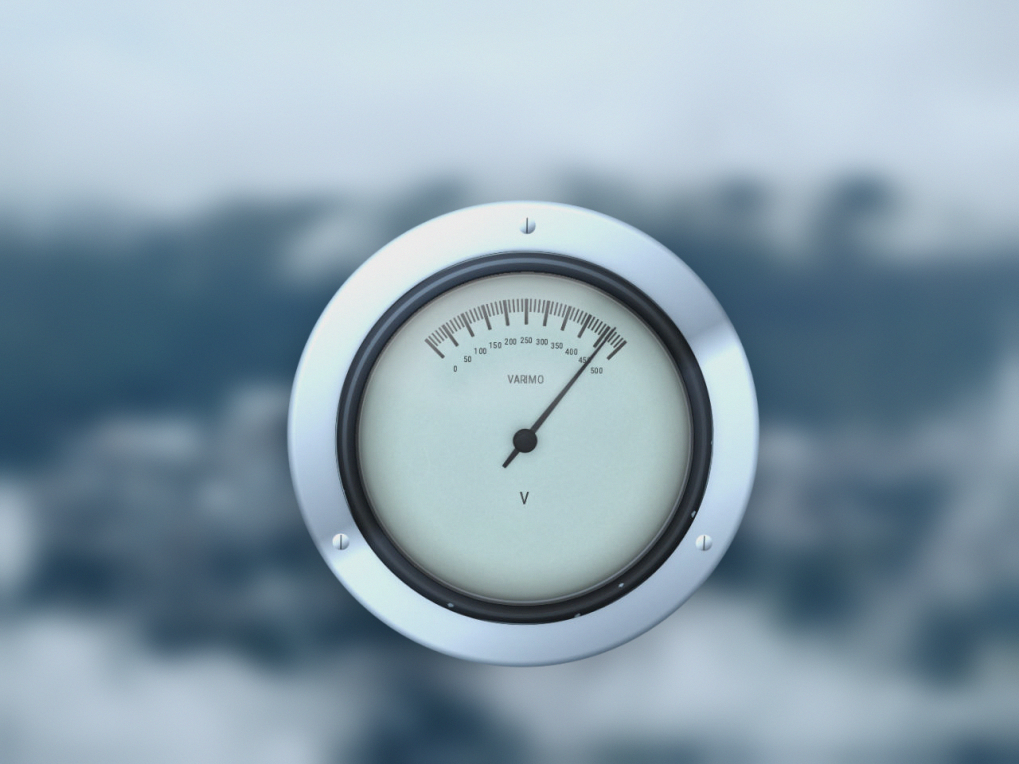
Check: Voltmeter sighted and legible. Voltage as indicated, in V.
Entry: 460 V
